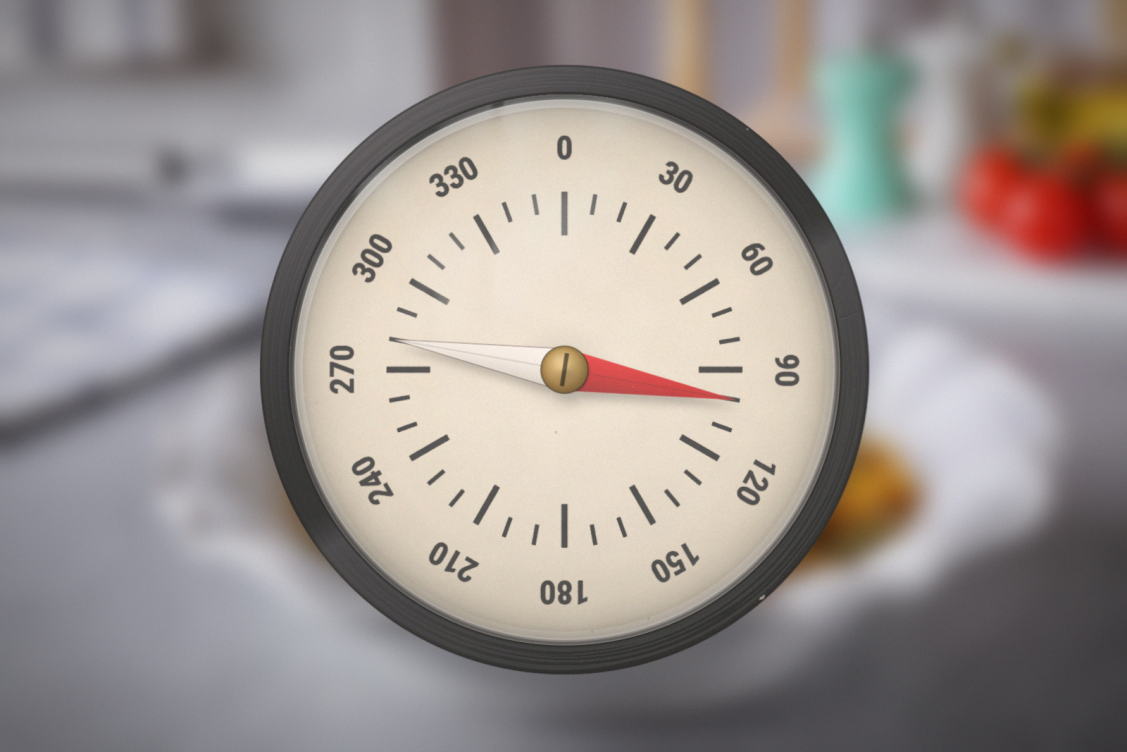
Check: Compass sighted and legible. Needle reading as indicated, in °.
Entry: 100 °
